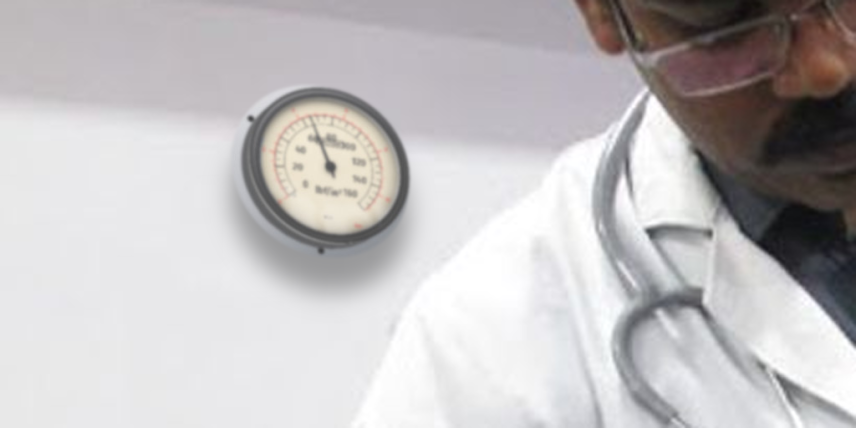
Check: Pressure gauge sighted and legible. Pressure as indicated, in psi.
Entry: 65 psi
